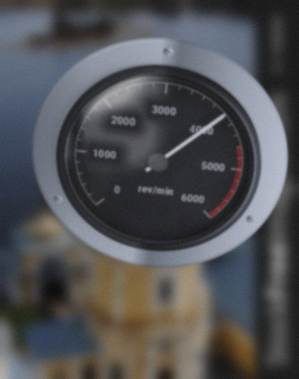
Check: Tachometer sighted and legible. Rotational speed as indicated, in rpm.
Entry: 4000 rpm
